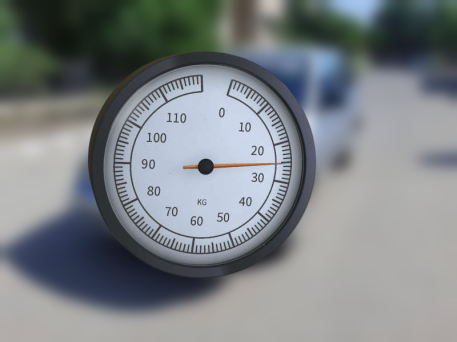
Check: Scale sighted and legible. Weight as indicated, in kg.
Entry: 25 kg
